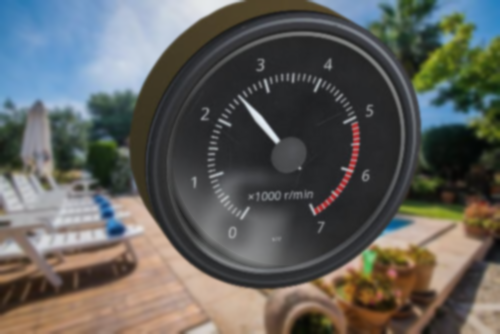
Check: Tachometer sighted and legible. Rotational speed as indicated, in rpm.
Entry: 2500 rpm
